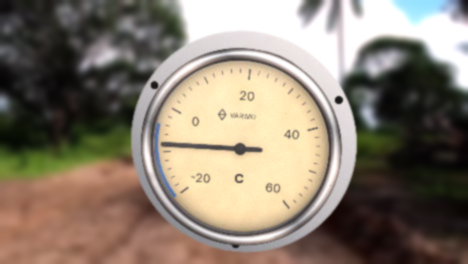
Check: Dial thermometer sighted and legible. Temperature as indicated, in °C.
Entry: -8 °C
